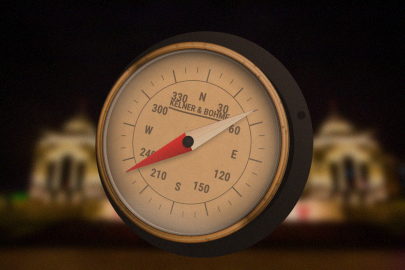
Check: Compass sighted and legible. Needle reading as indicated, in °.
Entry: 230 °
